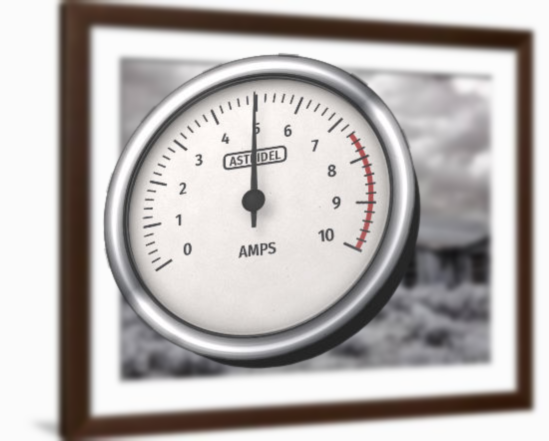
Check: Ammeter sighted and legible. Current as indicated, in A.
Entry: 5 A
